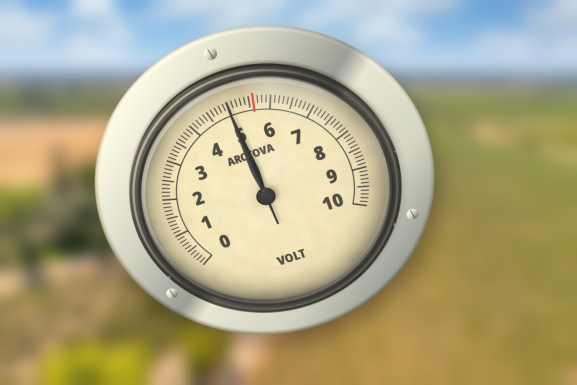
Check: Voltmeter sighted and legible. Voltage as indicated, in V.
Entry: 5 V
